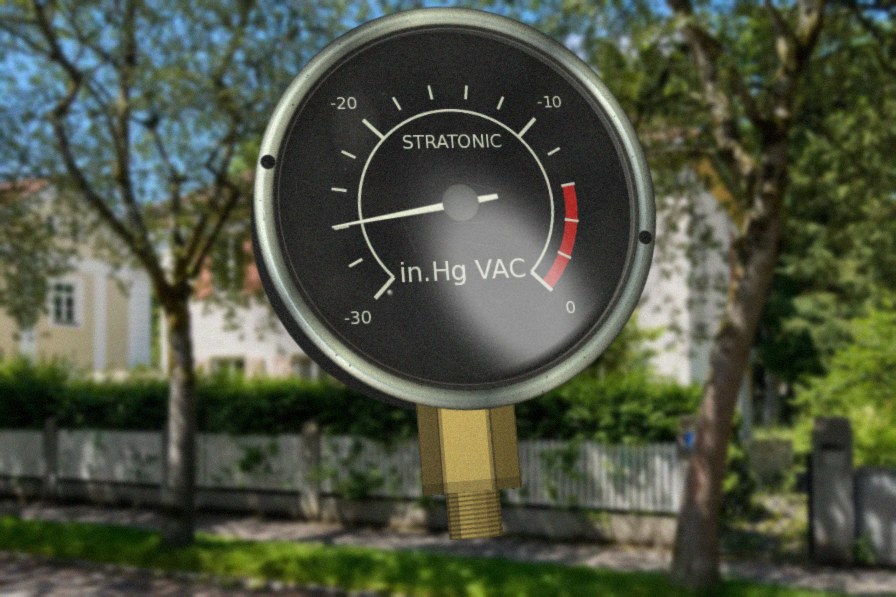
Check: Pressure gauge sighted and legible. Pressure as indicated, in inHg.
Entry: -26 inHg
